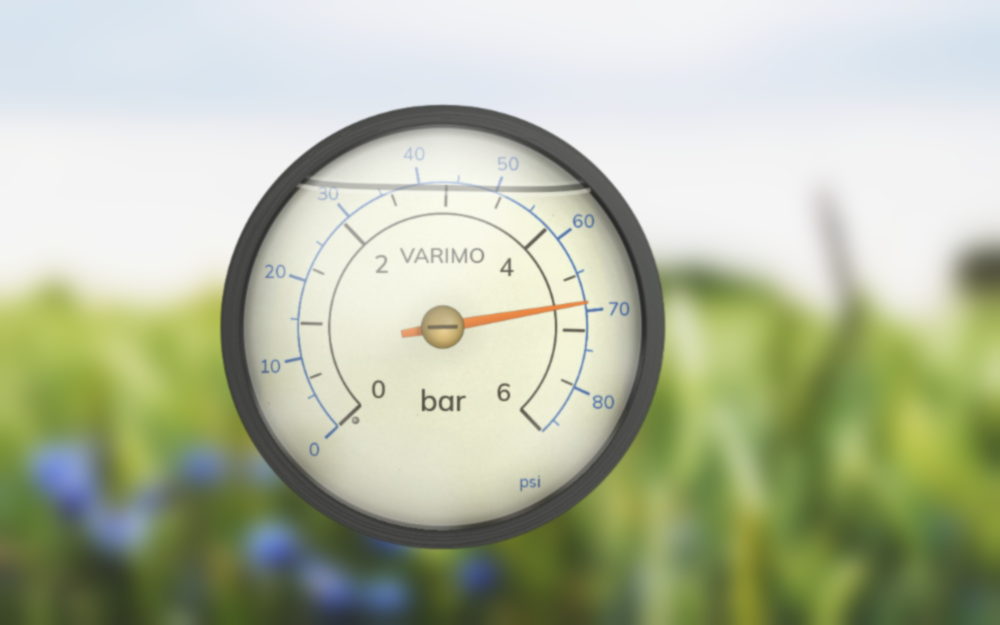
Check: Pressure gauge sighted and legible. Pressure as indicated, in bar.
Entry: 4.75 bar
